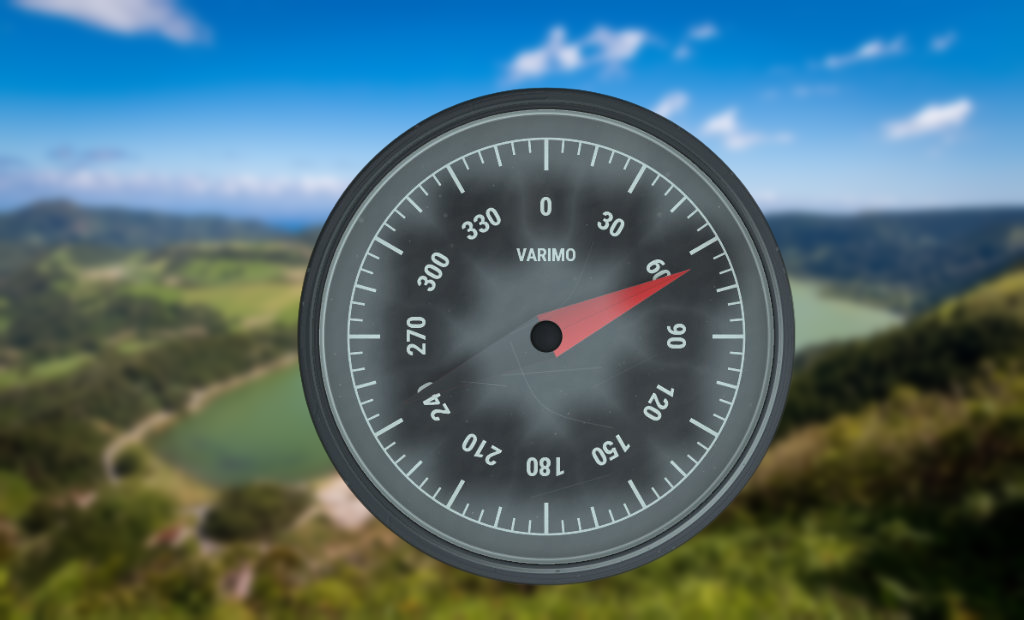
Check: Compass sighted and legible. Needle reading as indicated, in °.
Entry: 65 °
